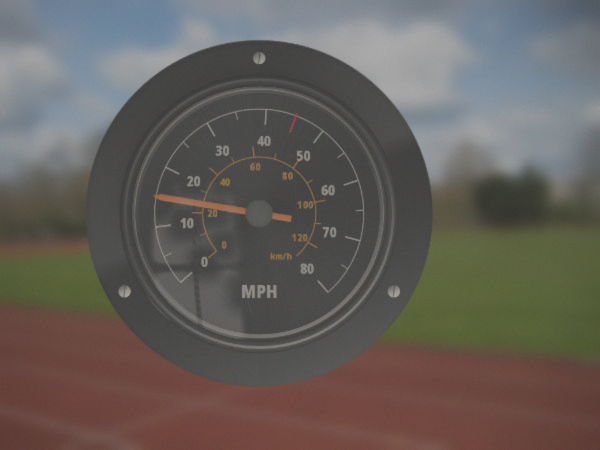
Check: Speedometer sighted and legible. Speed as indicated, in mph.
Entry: 15 mph
